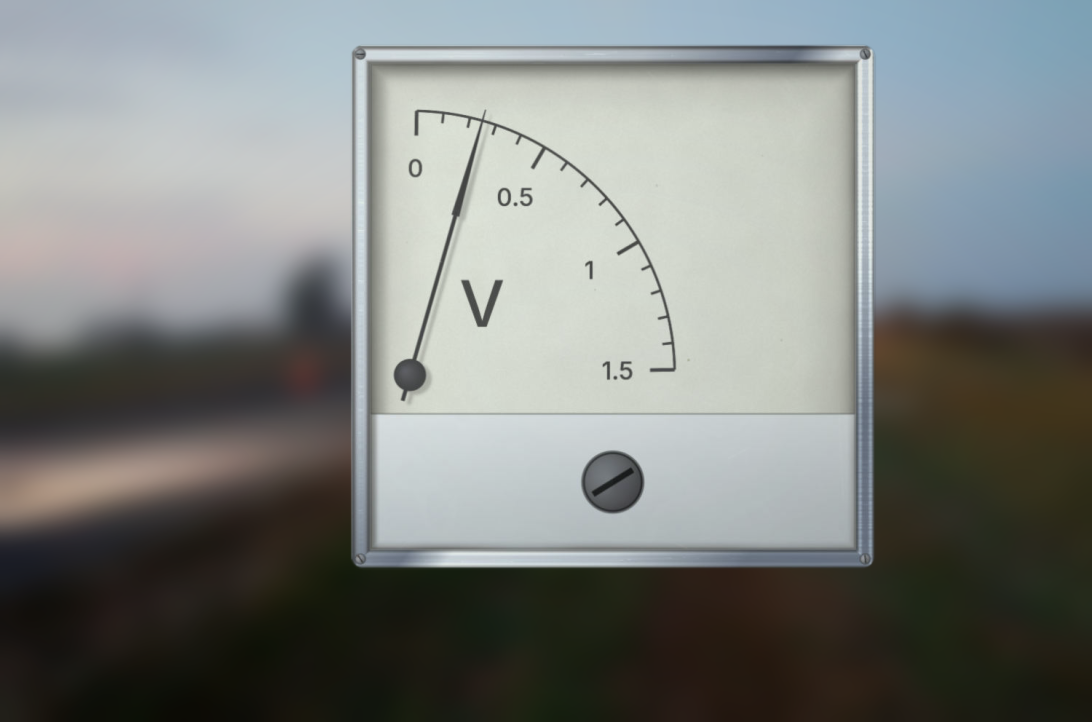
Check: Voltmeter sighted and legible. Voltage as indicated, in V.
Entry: 0.25 V
